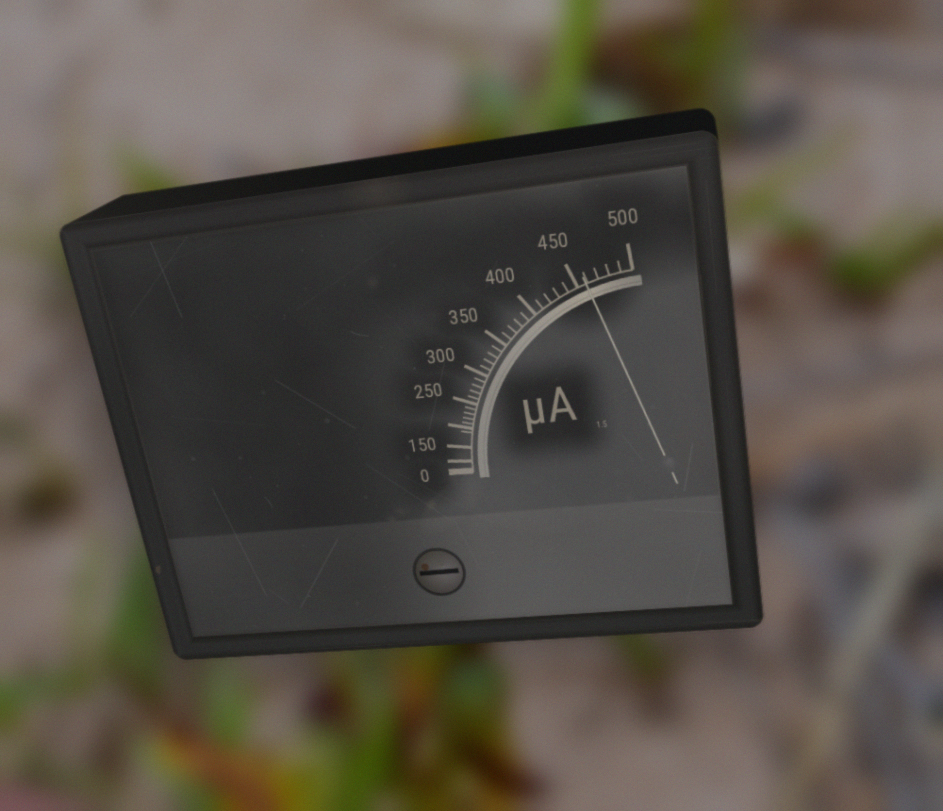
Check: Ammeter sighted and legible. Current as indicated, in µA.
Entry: 460 µA
